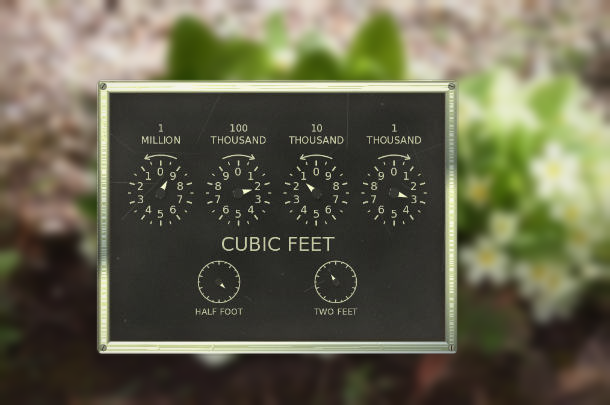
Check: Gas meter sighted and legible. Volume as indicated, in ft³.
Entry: 921300 ft³
